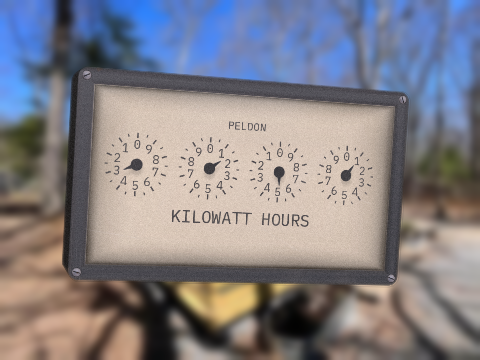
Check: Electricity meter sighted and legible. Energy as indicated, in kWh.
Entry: 3151 kWh
